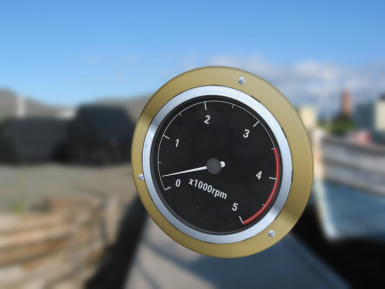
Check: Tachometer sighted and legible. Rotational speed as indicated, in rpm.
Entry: 250 rpm
